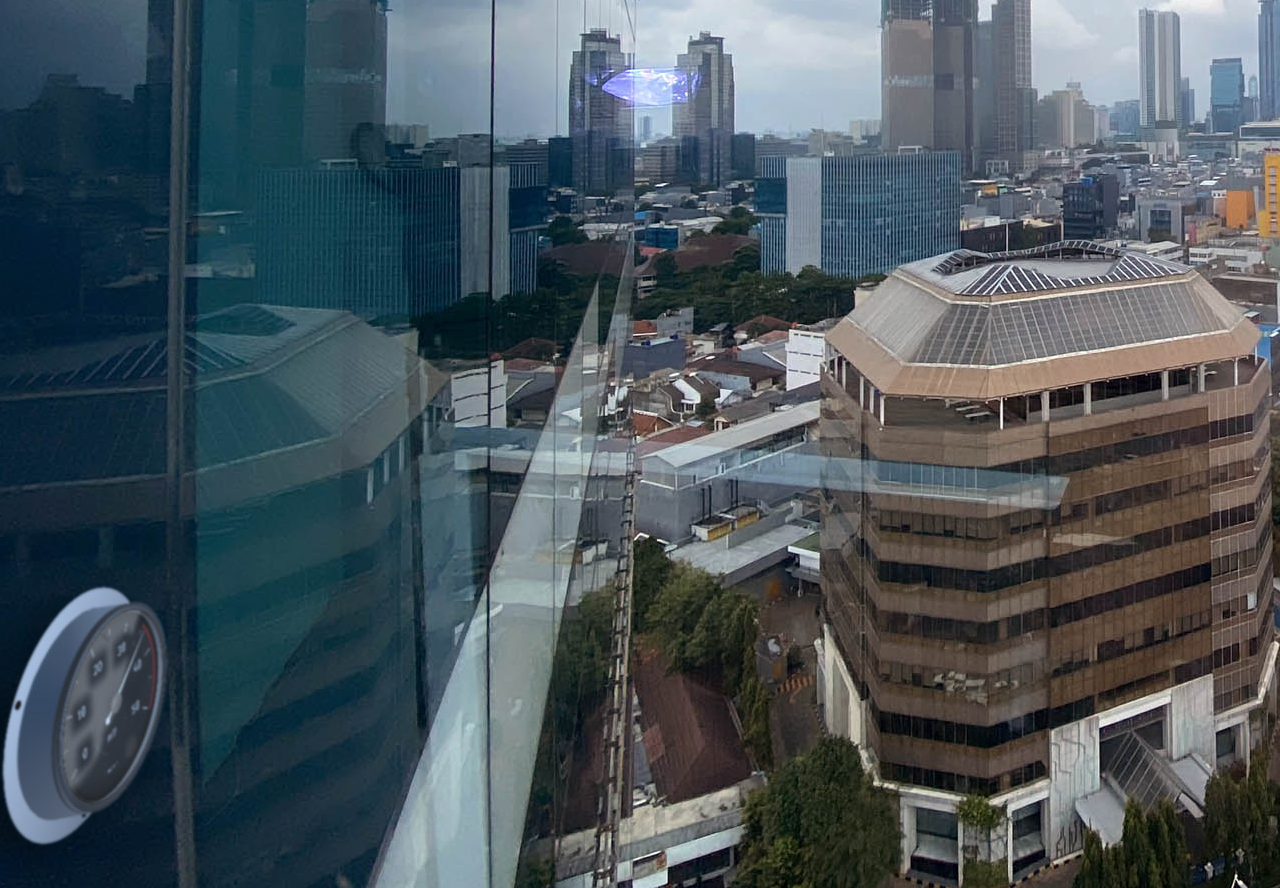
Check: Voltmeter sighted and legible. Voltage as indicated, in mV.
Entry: 35 mV
